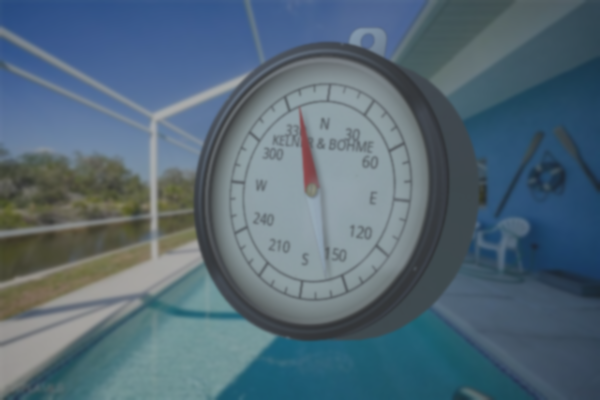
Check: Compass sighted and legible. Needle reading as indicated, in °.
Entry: 340 °
